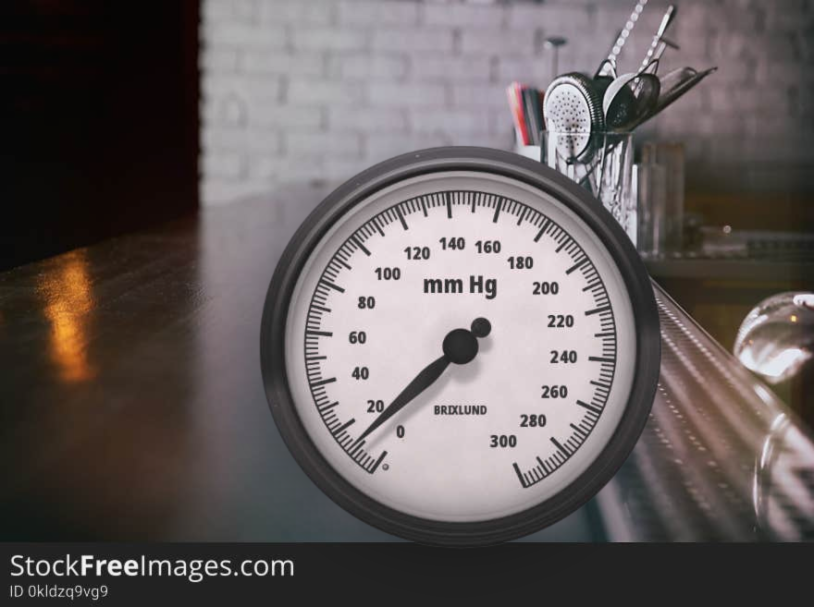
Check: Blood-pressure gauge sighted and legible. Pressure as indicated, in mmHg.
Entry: 12 mmHg
